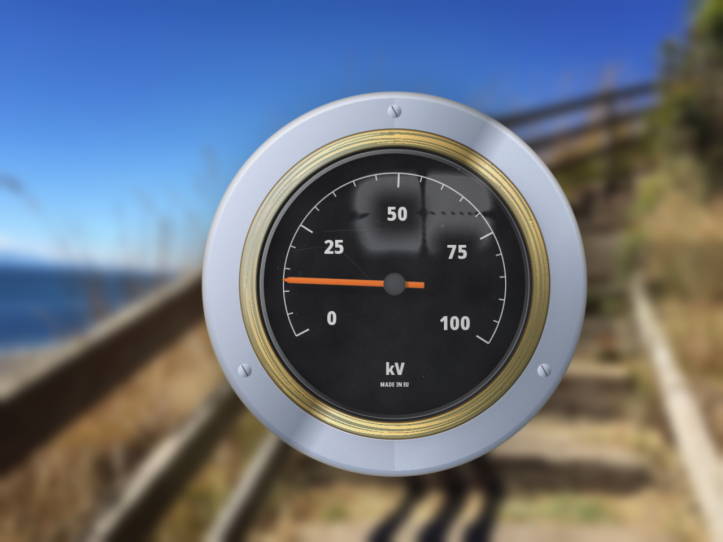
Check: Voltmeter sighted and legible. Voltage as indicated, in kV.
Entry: 12.5 kV
